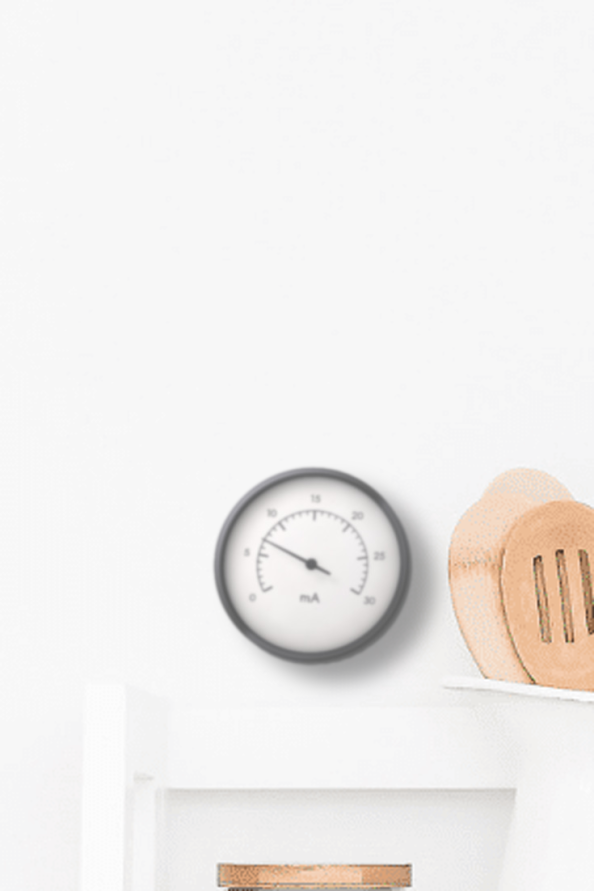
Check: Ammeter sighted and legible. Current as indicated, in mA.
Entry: 7 mA
